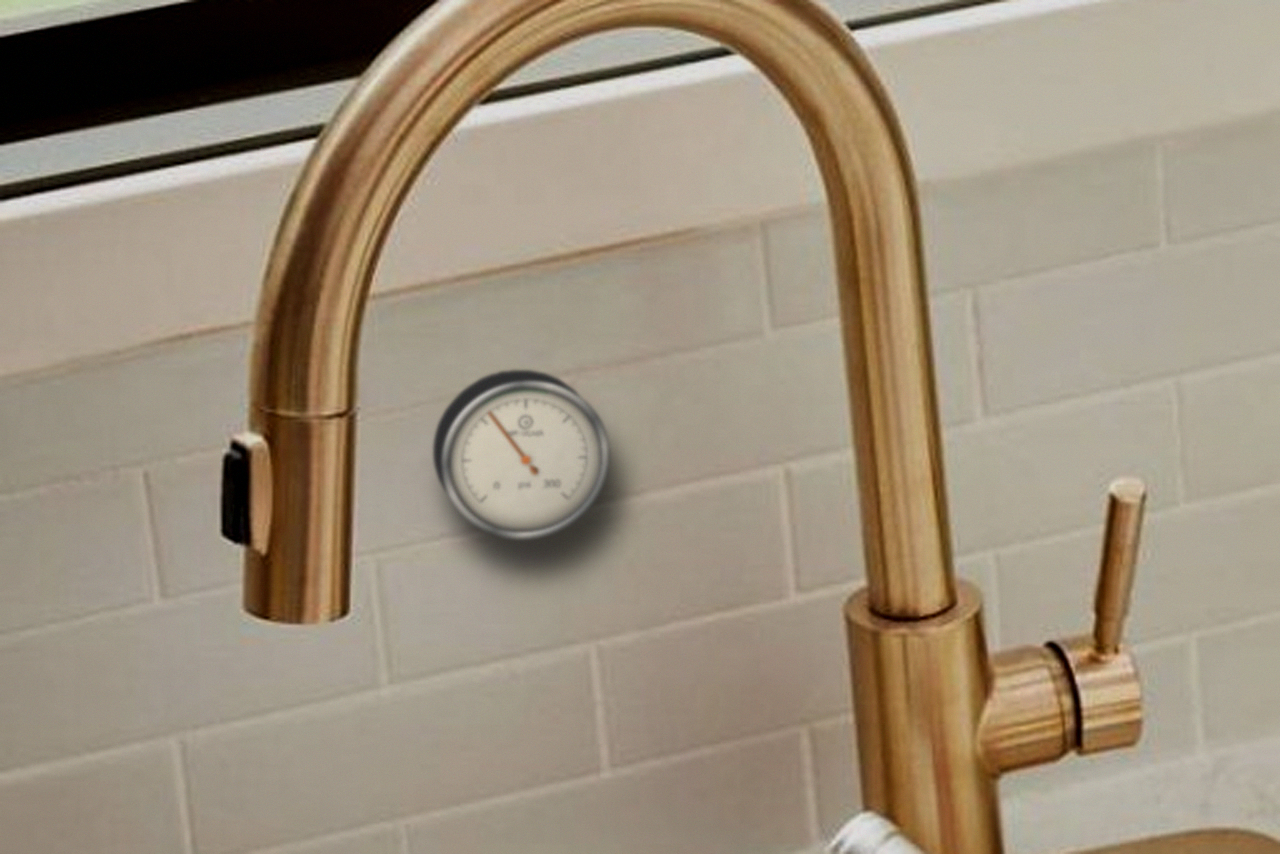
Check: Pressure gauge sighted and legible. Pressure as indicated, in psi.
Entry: 110 psi
